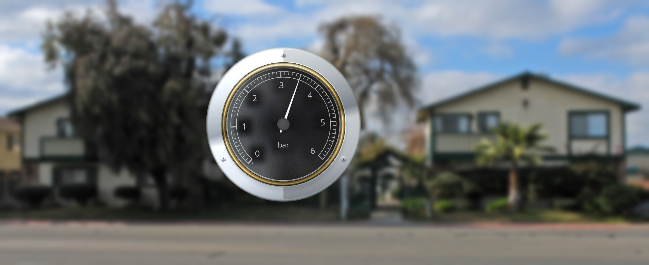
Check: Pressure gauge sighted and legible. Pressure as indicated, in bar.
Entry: 3.5 bar
